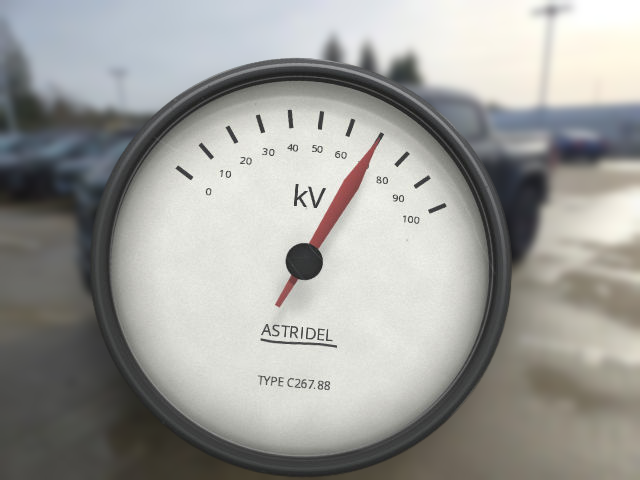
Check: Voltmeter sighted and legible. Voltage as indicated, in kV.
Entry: 70 kV
